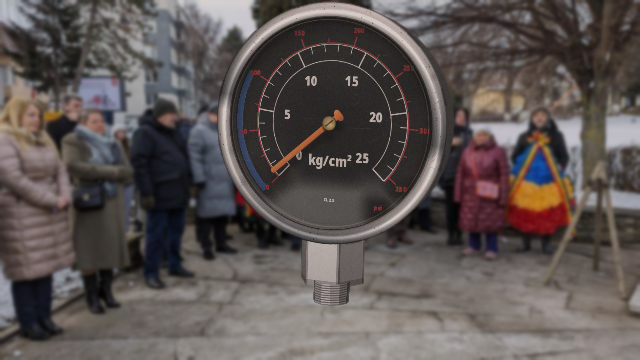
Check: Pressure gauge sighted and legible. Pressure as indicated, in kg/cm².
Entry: 0.5 kg/cm²
